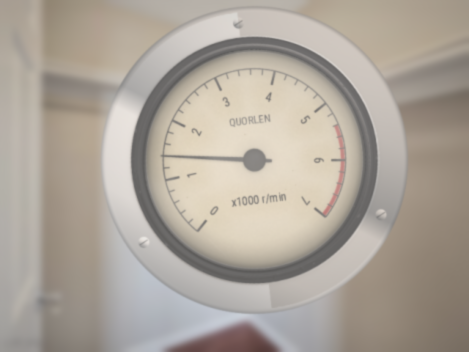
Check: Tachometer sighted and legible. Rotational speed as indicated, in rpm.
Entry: 1400 rpm
